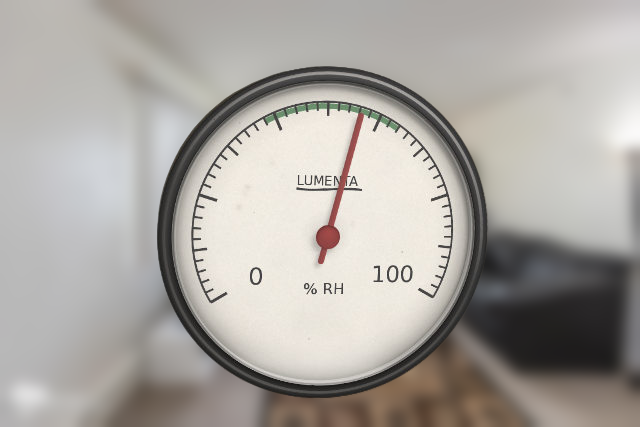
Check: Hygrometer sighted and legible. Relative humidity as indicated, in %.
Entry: 56 %
